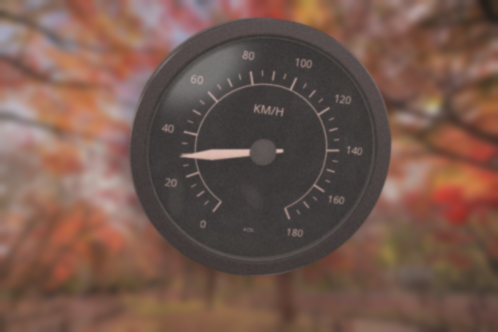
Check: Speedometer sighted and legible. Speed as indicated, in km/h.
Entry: 30 km/h
